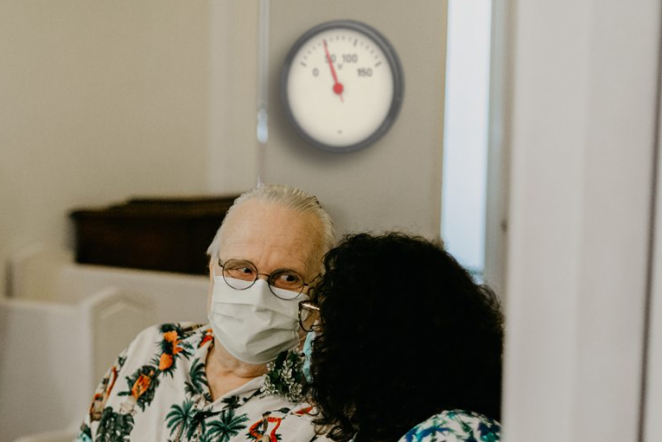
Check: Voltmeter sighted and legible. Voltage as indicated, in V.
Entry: 50 V
